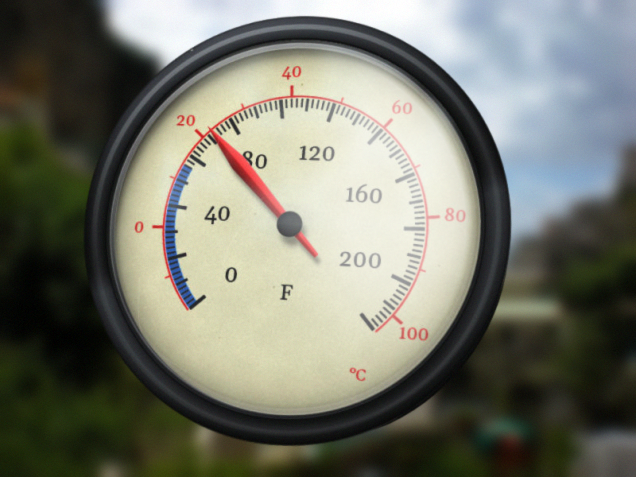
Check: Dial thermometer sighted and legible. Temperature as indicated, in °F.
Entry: 72 °F
